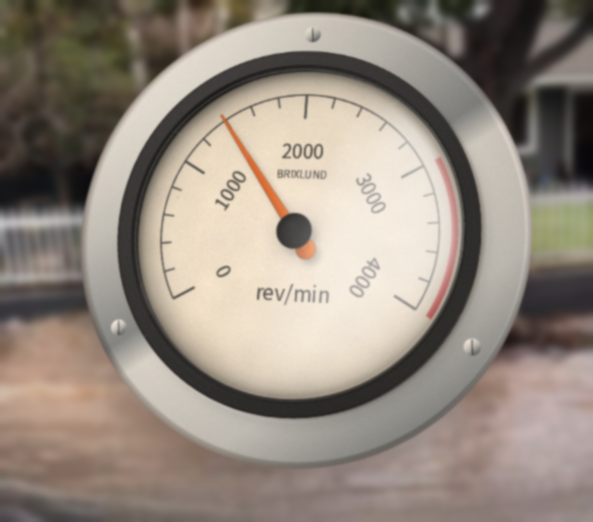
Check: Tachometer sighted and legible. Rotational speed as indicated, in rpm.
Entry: 1400 rpm
